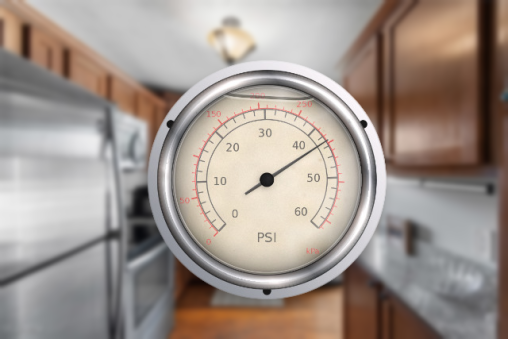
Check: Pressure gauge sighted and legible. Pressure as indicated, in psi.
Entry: 43 psi
